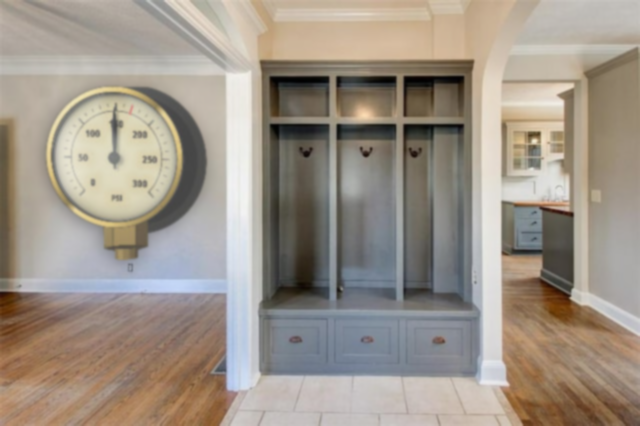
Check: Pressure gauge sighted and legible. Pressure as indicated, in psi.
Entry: 150 psi
